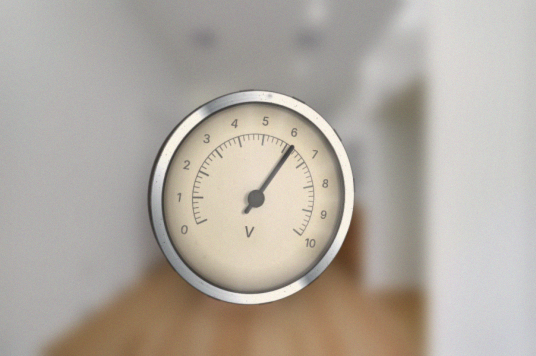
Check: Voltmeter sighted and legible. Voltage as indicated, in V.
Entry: 6.2 V
